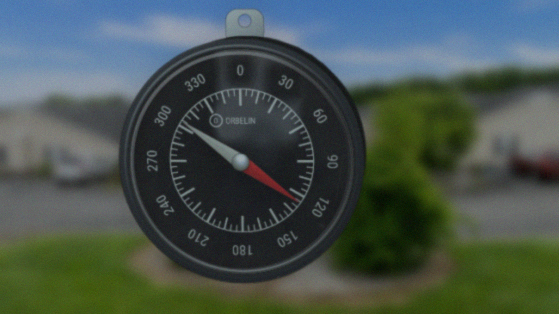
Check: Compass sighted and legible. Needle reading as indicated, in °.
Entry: 125 °
